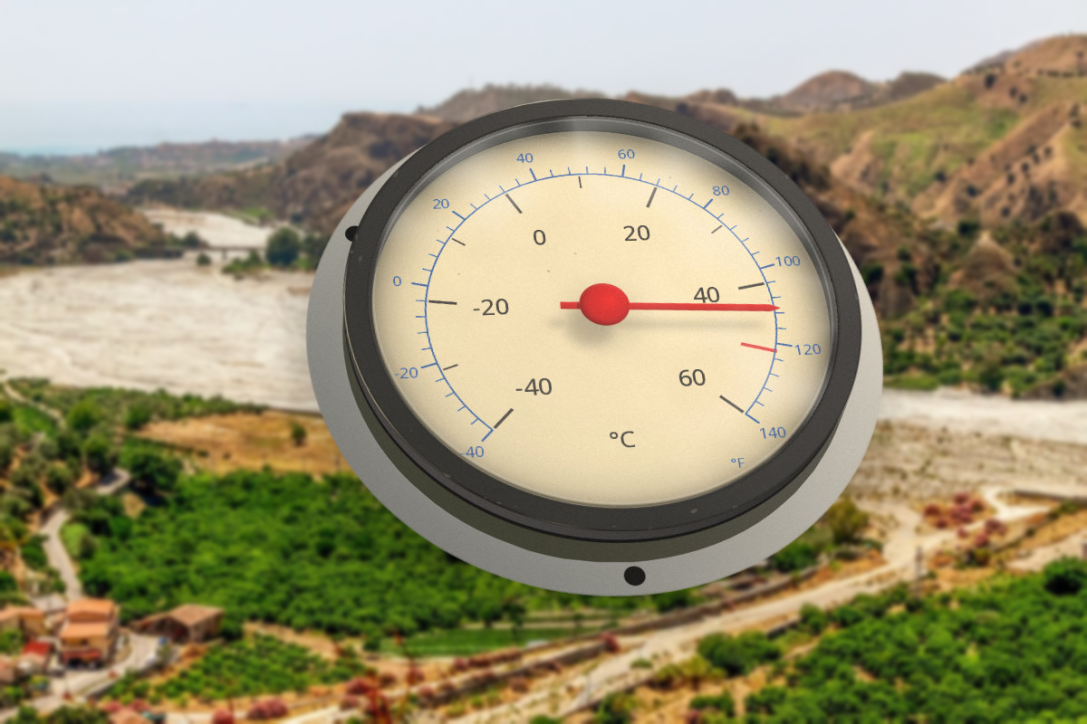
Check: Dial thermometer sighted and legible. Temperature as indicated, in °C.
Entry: 45 °C
